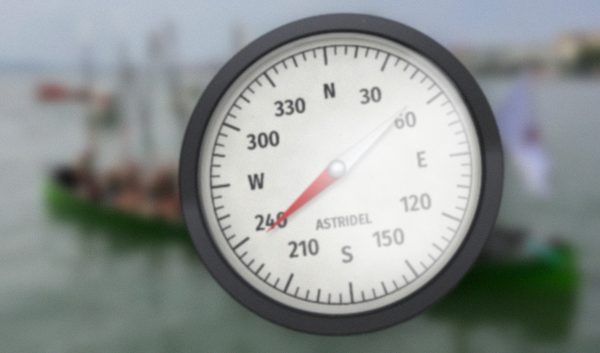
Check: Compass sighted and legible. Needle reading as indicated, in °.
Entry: 235 °
